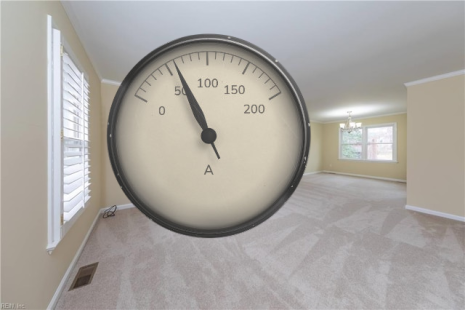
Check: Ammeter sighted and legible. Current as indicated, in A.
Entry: 60 A
